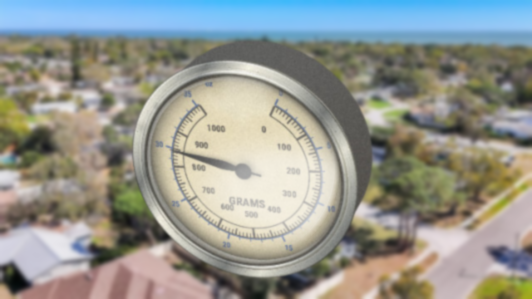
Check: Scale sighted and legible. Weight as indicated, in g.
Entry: 850 g
